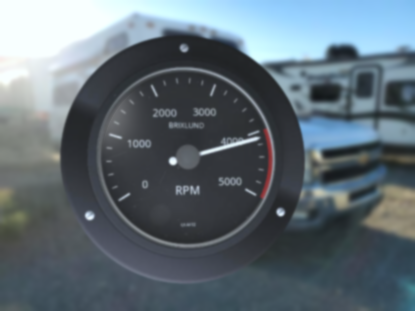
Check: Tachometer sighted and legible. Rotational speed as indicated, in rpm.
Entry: 4100 rpm
